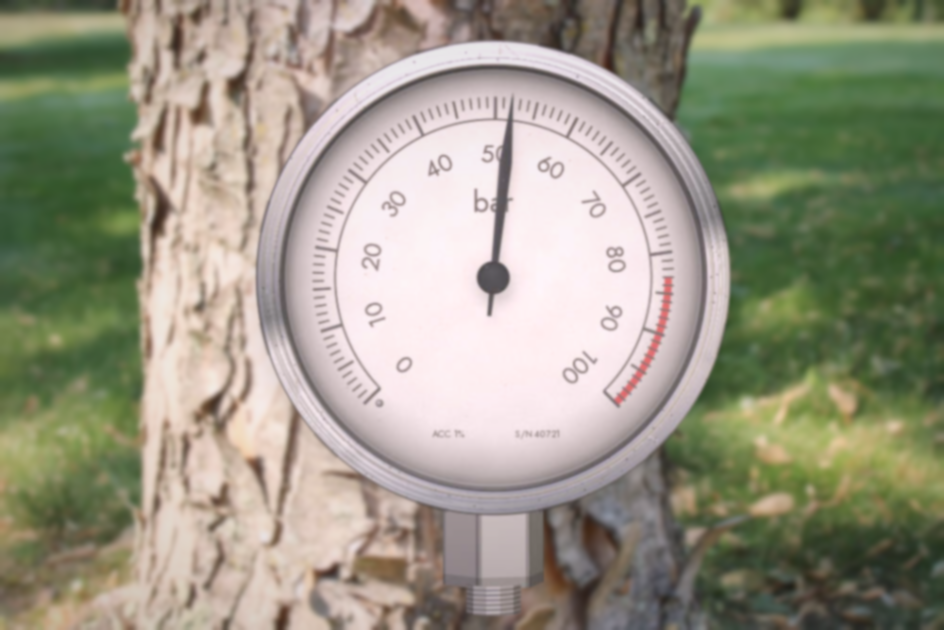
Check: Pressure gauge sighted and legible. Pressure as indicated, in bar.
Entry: 52 bar
